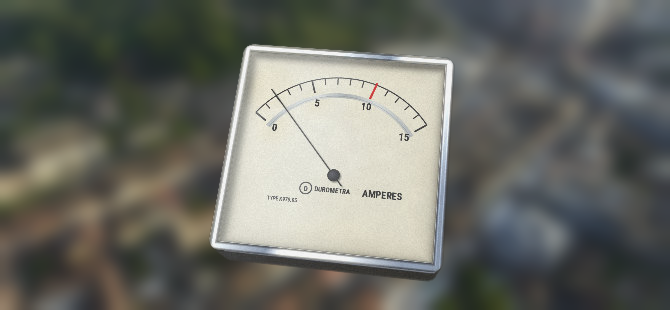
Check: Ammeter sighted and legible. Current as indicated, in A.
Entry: 2 A
